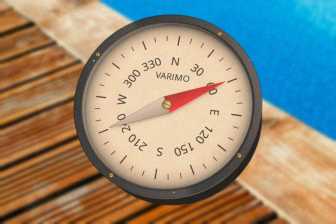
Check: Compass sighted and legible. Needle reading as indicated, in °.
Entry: 60 °
